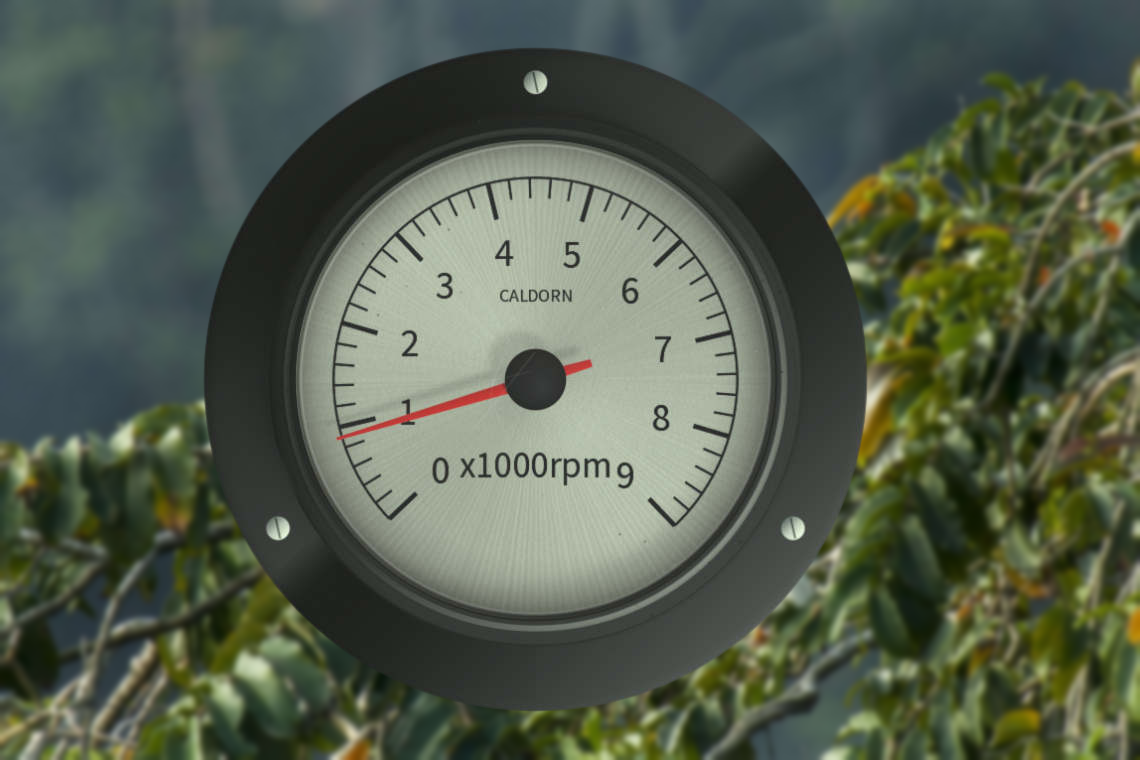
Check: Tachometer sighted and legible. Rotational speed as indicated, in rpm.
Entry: 900 rpm
